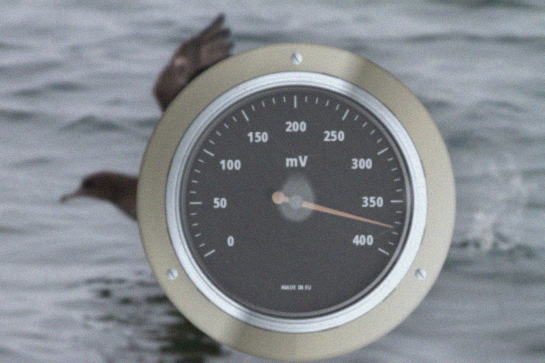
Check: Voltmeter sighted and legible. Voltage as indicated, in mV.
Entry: 375 mV
